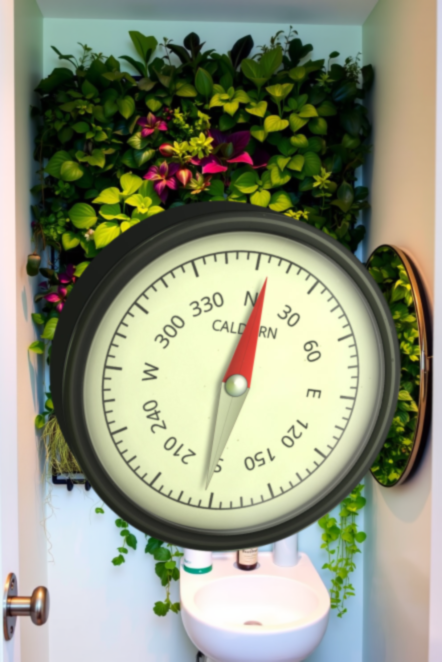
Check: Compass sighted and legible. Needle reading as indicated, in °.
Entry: 5 °
